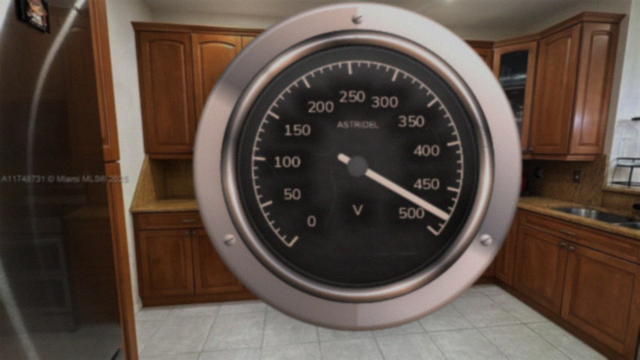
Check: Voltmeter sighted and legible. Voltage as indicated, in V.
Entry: 480 V
